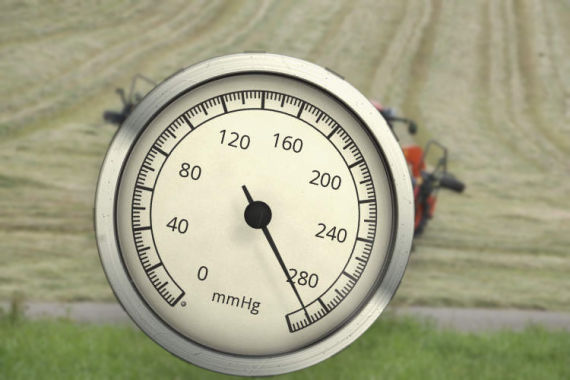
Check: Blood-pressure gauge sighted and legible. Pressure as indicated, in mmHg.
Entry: 290 mmHg
